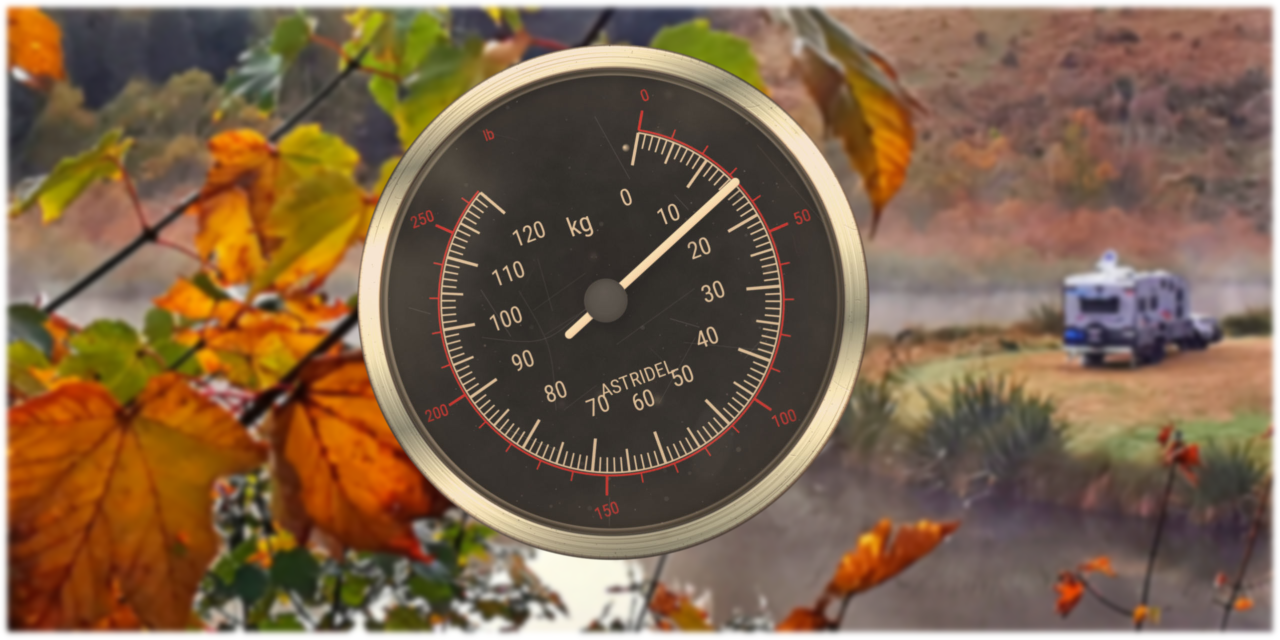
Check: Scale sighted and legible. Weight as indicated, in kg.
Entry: 15 kg
